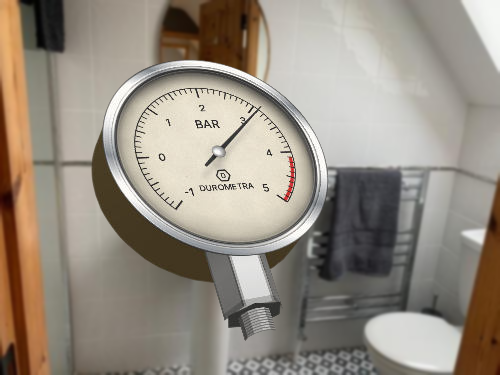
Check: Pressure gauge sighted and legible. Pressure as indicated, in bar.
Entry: 3.1 bar
